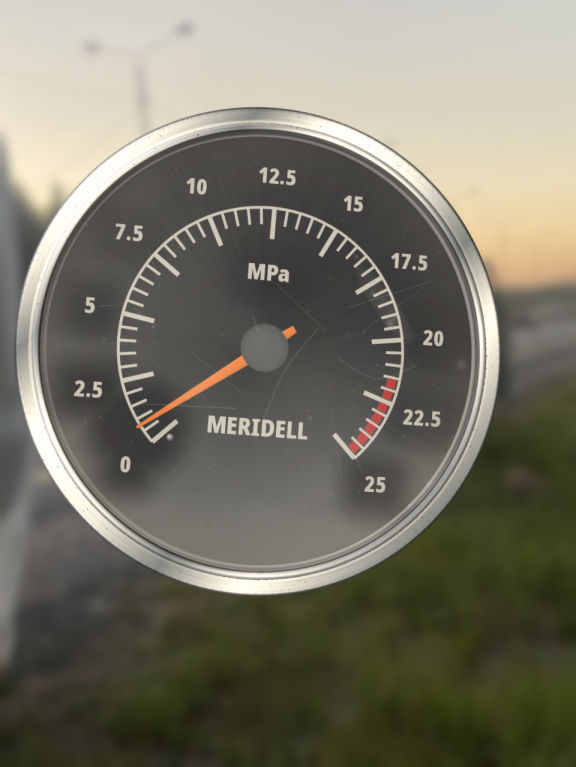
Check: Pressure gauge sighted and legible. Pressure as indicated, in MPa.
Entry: 0.75 MPa
